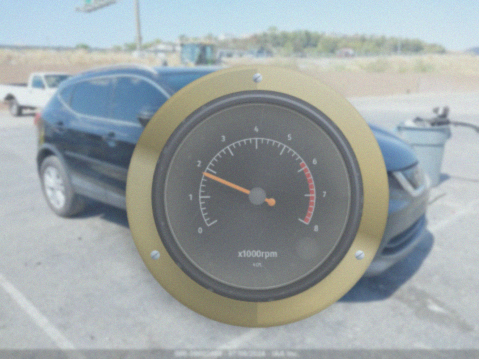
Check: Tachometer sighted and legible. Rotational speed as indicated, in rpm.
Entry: 1800 rpm
